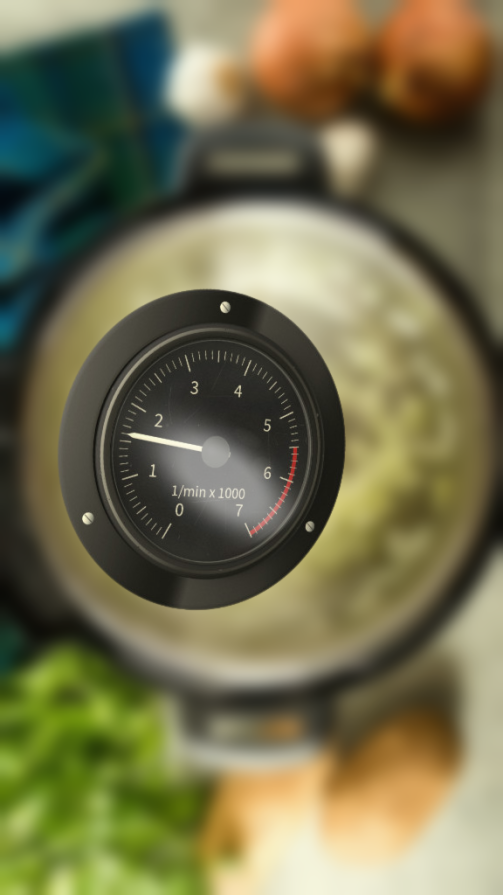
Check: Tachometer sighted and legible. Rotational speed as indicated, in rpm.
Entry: 1600 rpm
